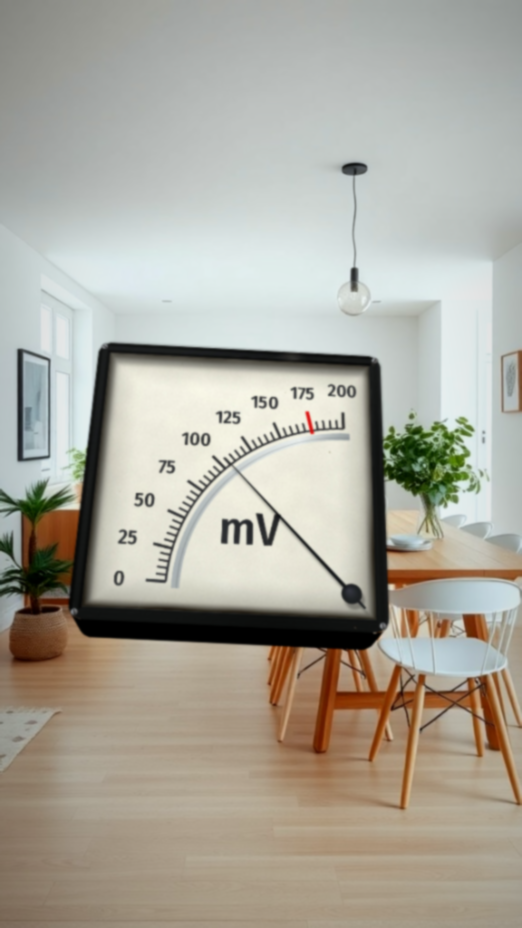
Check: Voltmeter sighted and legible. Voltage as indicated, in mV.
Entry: 105 mV
